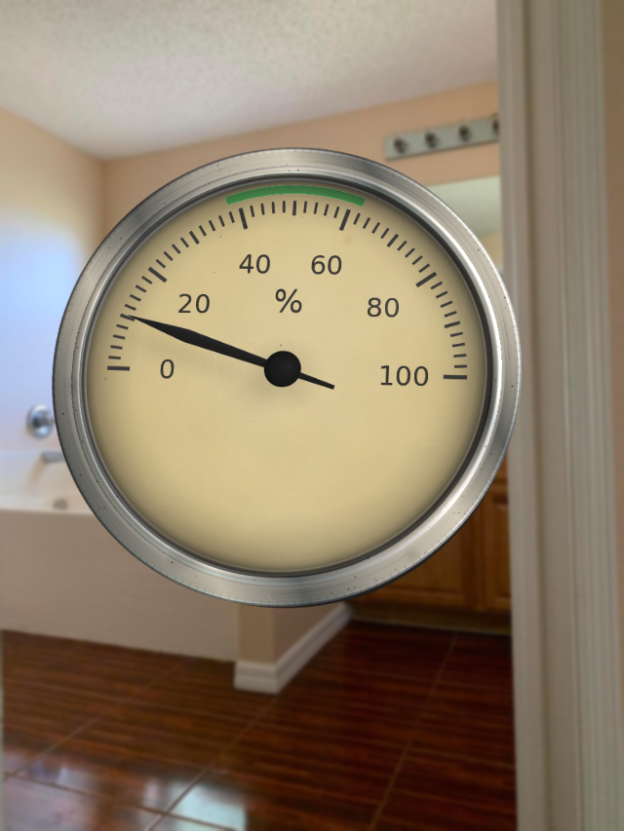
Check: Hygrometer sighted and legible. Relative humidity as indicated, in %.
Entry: 10 %
